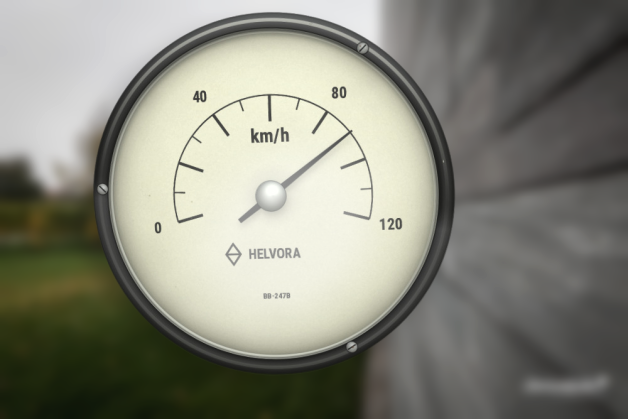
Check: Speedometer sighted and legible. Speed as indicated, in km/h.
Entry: 90 km/h
